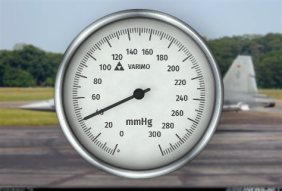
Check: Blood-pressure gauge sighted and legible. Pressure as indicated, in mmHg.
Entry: 40 mmHg
